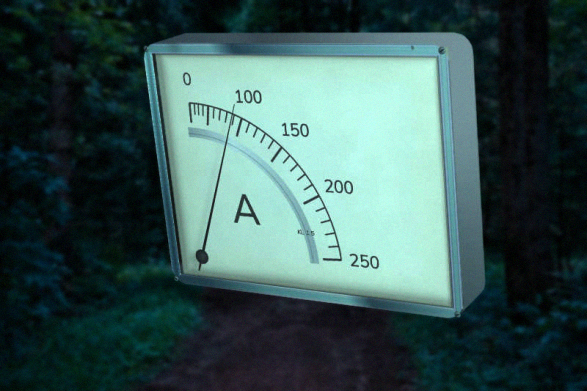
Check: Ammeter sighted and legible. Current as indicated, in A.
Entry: 90 A
